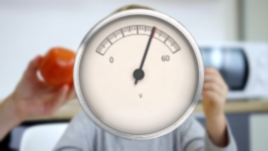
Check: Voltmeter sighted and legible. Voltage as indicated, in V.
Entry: 40 V
